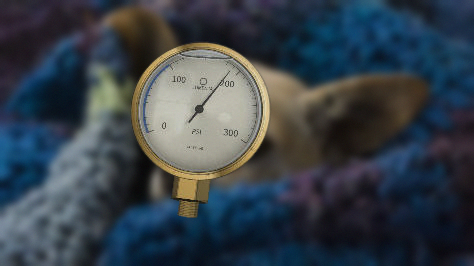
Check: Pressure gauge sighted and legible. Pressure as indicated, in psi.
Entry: 190 psi
